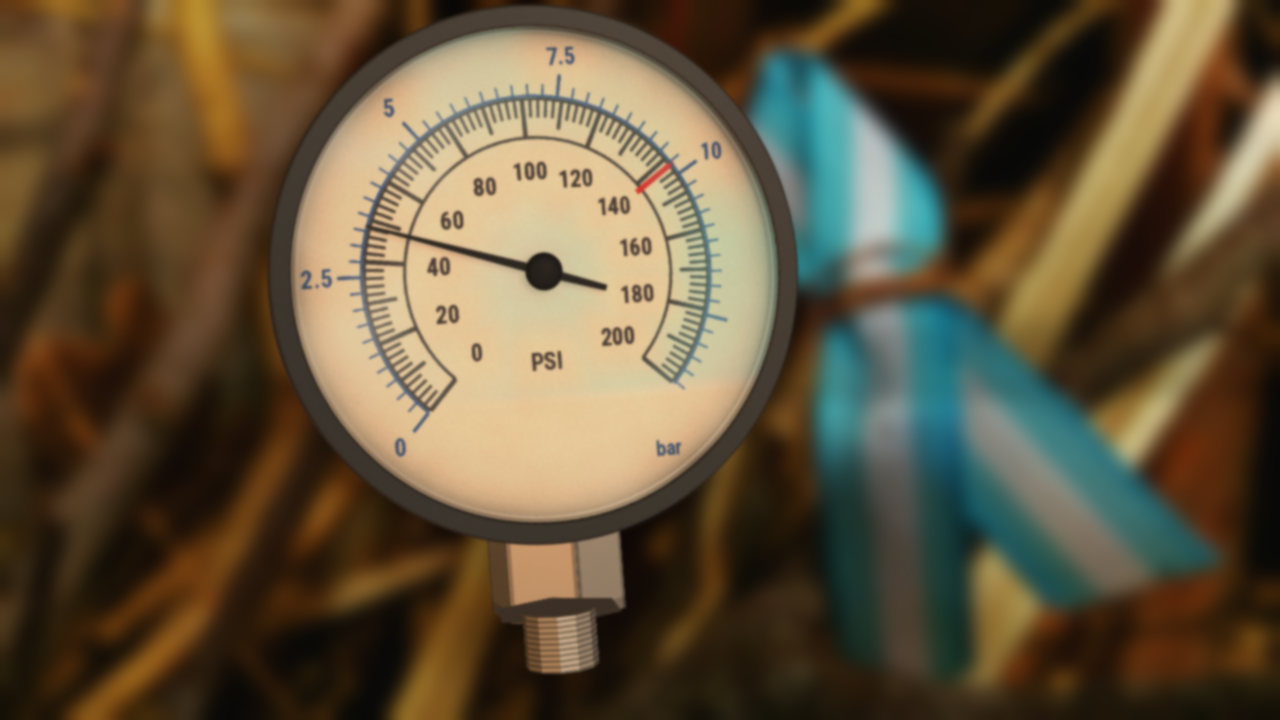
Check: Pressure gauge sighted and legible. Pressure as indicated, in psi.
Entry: 48 psi
